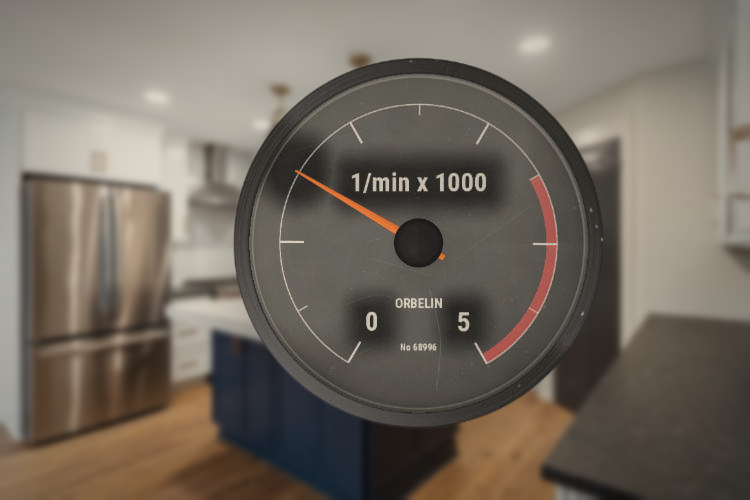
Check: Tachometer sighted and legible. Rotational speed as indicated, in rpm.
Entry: 1500 rpm
